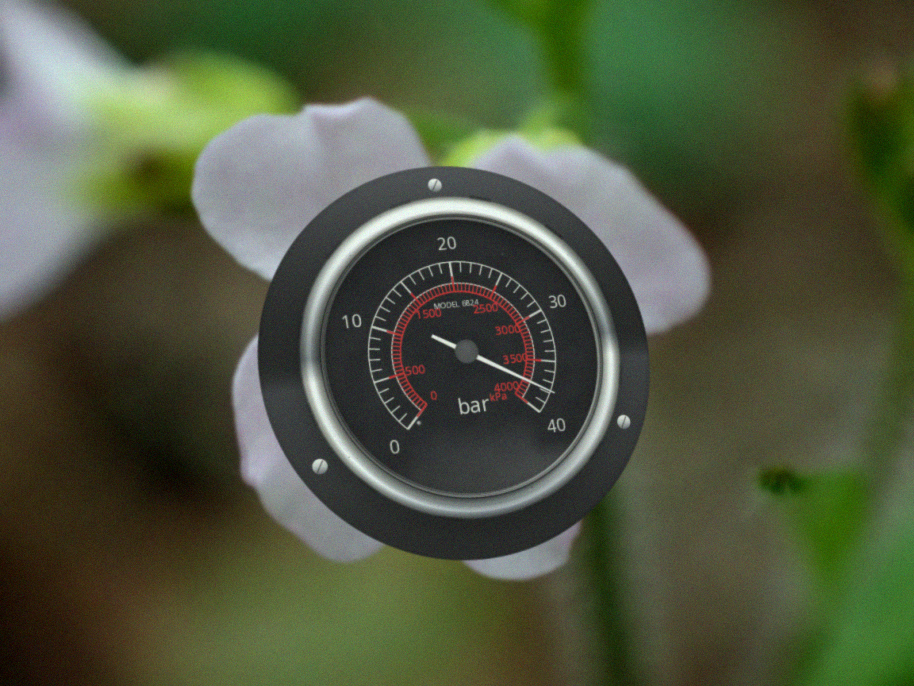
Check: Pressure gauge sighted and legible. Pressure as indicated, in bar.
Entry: 38 bar
